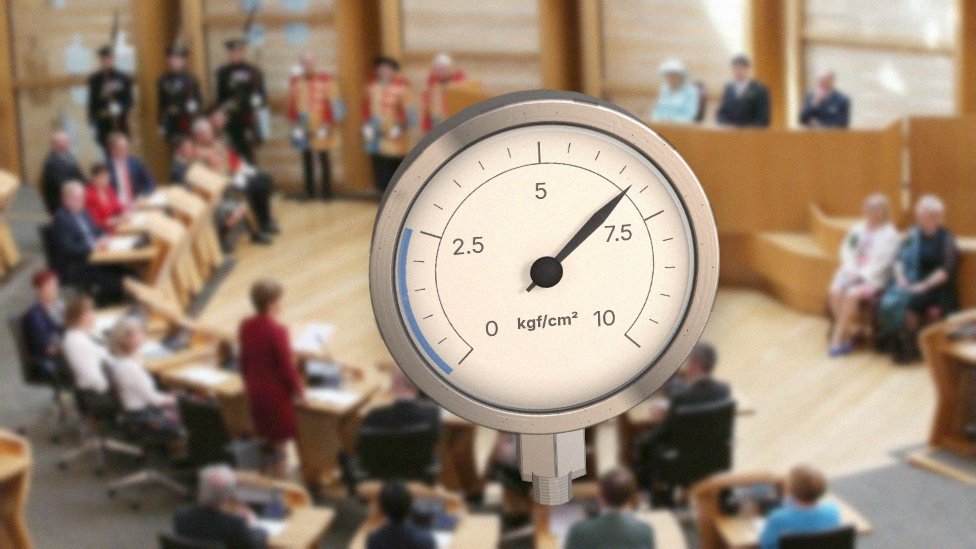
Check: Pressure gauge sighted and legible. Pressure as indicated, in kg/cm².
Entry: 6.75 kg/cm²
